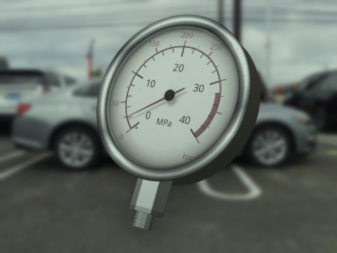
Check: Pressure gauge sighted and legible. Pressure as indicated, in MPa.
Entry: 2 MPa
